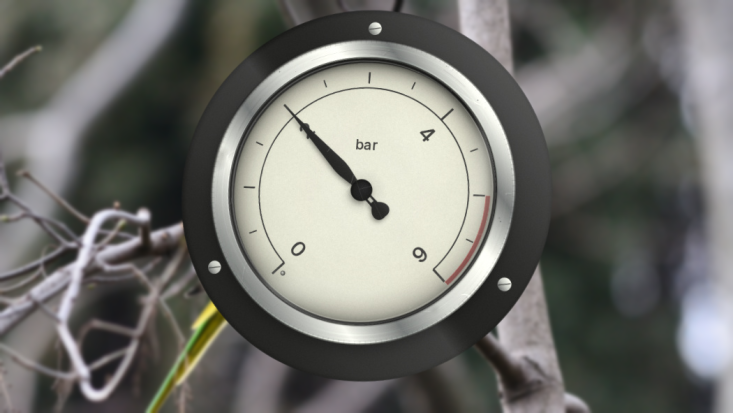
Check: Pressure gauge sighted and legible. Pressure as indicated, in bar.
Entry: 2 bar
